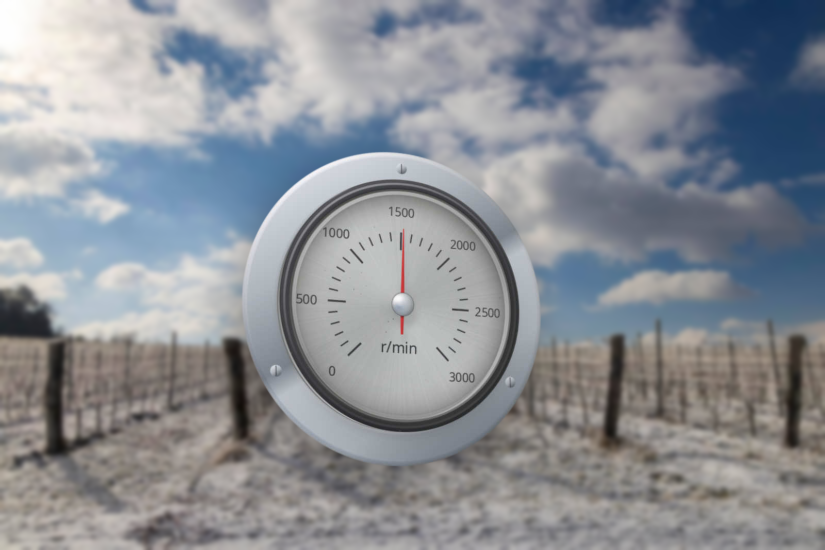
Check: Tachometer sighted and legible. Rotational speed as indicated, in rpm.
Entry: 1500 rpm
